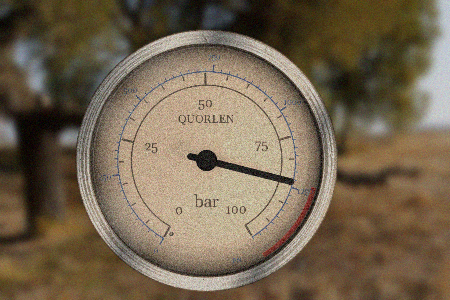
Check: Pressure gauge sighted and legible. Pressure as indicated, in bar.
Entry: 85 bar
